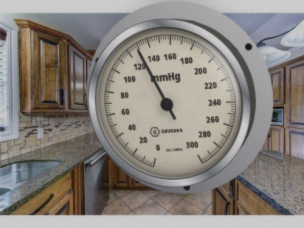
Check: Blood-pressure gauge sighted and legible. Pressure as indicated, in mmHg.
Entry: 130 mmHg
